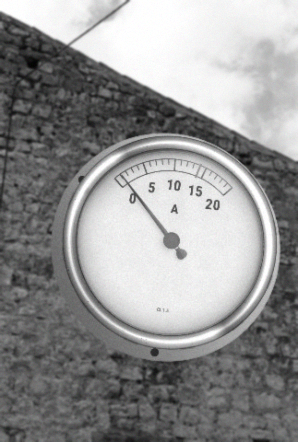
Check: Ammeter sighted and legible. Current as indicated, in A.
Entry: 1 A
